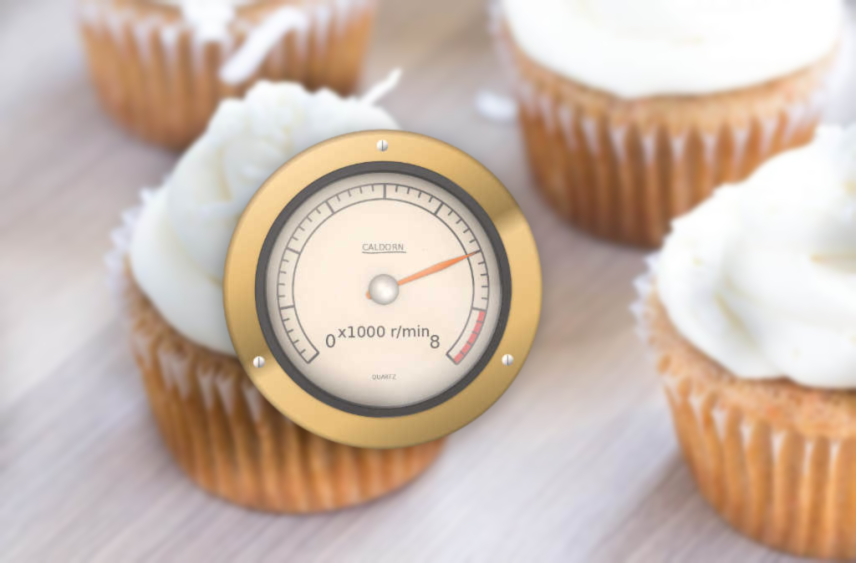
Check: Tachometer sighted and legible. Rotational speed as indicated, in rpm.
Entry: 6000 rpm
